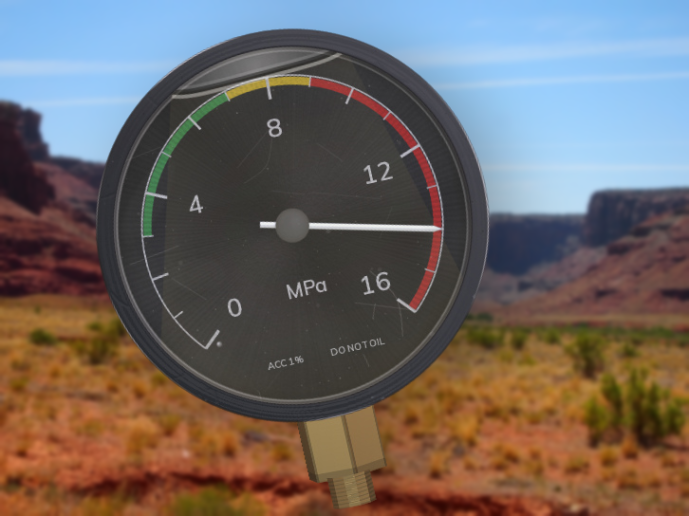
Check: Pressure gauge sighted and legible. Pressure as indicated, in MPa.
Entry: 14 MPa
